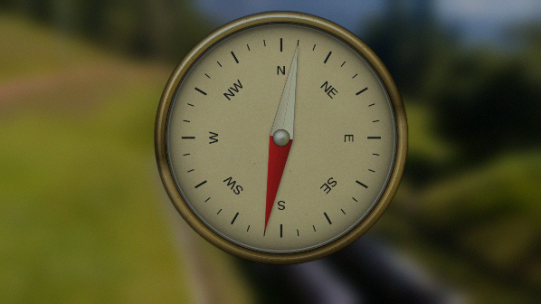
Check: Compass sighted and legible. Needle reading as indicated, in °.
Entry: 190 °
